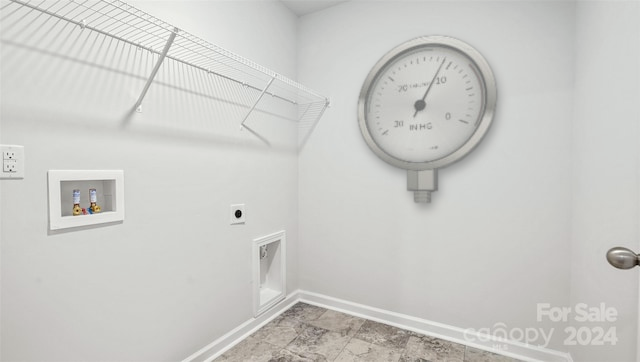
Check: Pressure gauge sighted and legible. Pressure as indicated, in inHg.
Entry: -11 inHg
